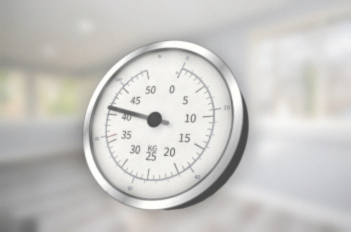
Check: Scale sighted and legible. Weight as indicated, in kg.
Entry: 41 kg
